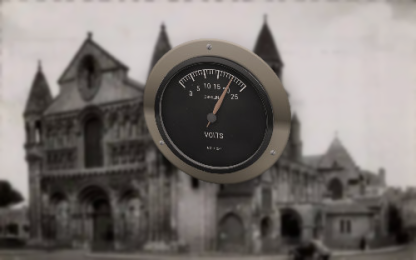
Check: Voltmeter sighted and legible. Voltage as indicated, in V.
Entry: 20 V
